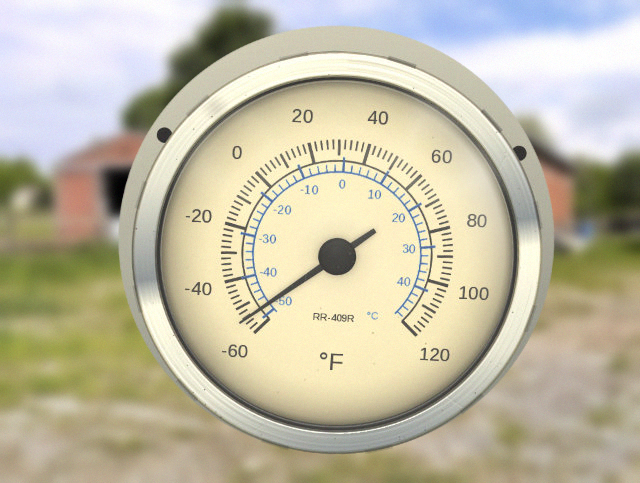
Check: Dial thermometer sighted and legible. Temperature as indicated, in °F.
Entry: -54 °F
